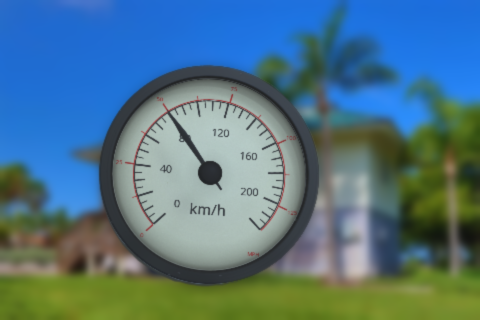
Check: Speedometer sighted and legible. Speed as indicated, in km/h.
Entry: 80 km/h
